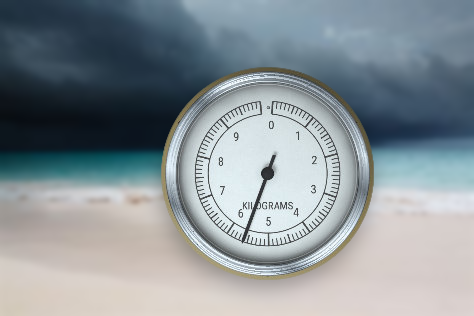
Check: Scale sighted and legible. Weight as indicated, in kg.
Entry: 5.6 kg
